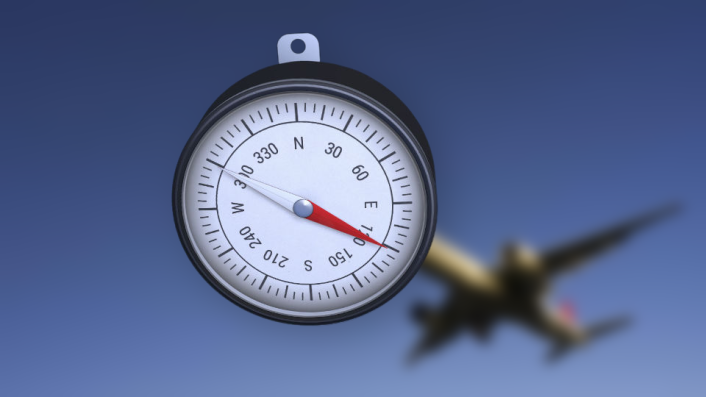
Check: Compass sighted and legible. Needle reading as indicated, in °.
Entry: 120 °
